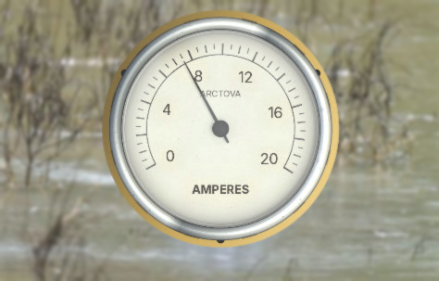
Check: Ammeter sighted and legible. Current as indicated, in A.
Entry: 7.5 A
